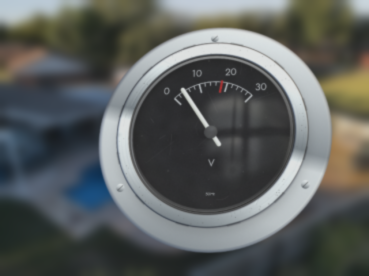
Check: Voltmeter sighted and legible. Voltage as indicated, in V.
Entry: 4 V
